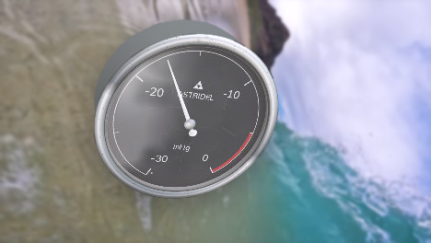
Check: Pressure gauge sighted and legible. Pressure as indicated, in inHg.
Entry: -17.5 inHg
